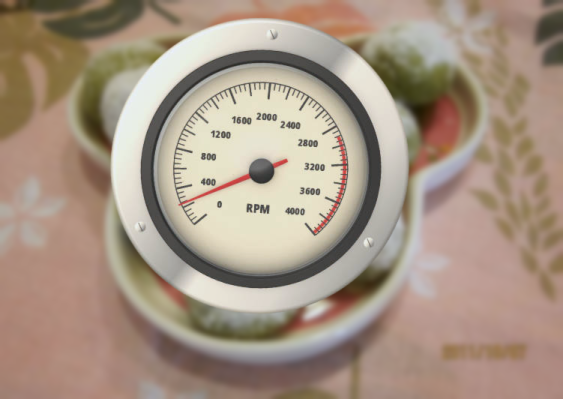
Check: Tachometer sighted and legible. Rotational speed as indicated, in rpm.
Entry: 250 rpm
